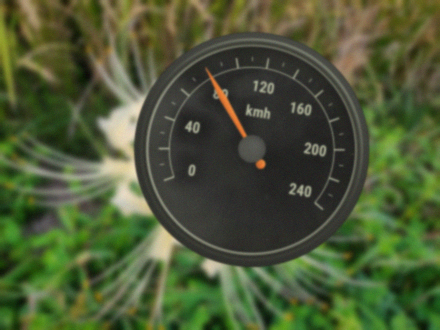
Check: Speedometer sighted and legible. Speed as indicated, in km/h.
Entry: 80 km/h
